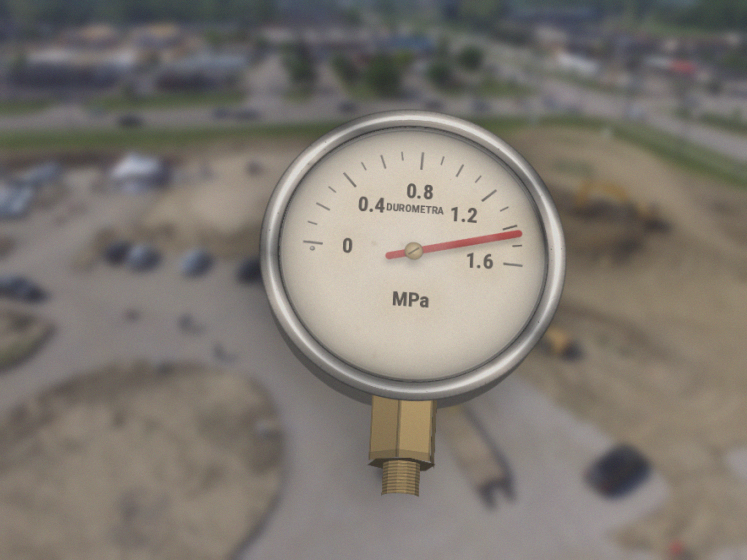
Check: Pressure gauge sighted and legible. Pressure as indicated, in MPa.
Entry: 1.45 MPa
